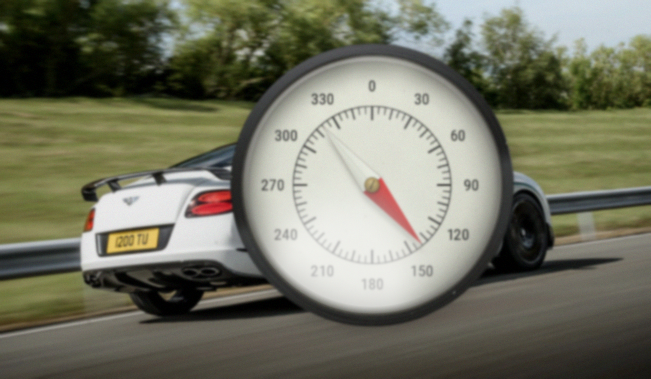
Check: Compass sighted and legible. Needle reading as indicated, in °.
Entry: 140 °
